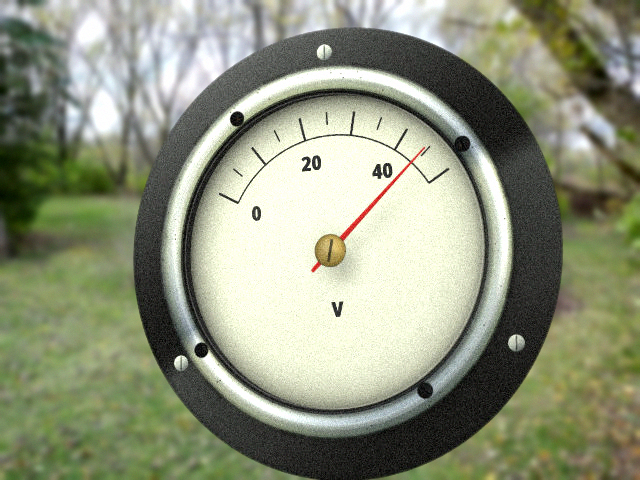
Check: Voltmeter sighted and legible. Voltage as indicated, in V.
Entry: 45 V
